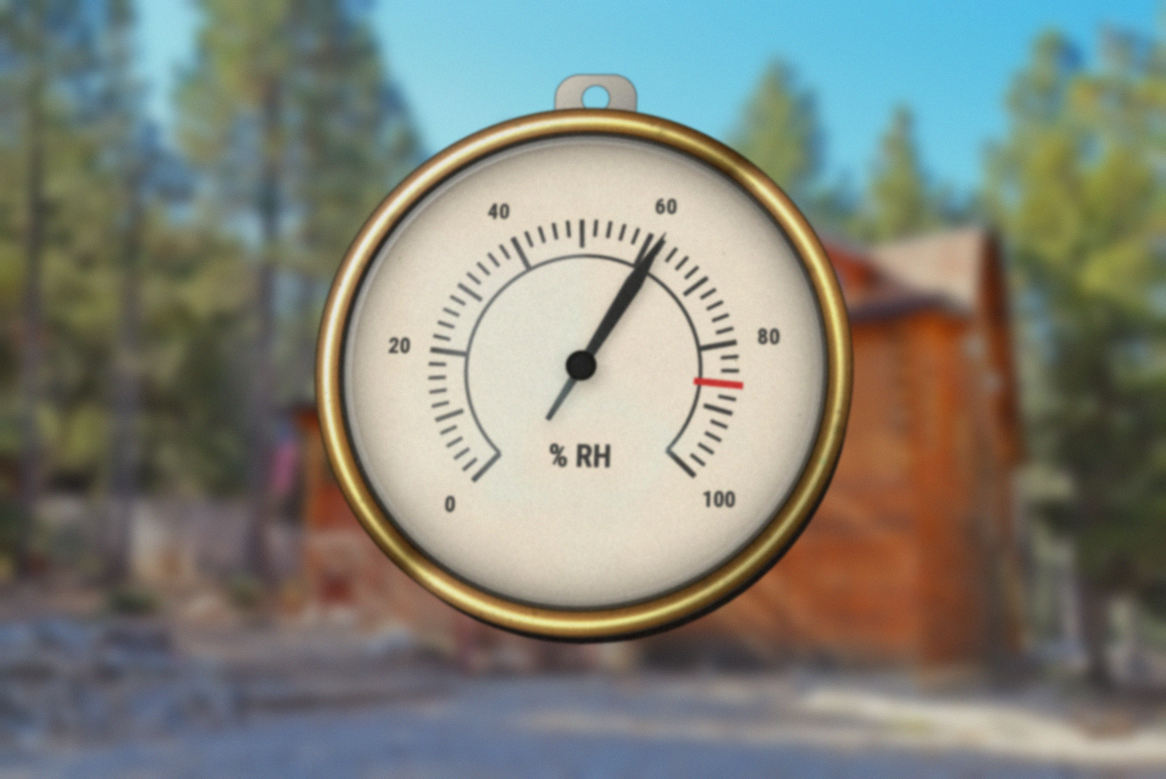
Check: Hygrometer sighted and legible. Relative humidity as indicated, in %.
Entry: 62 %
